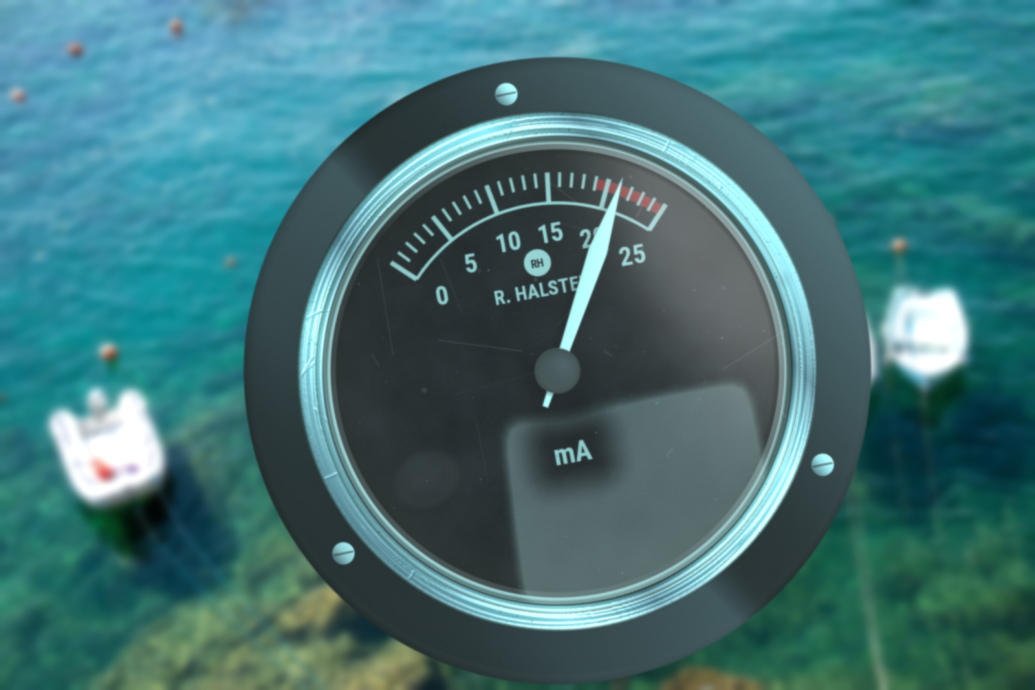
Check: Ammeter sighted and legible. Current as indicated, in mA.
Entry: 21 mA
